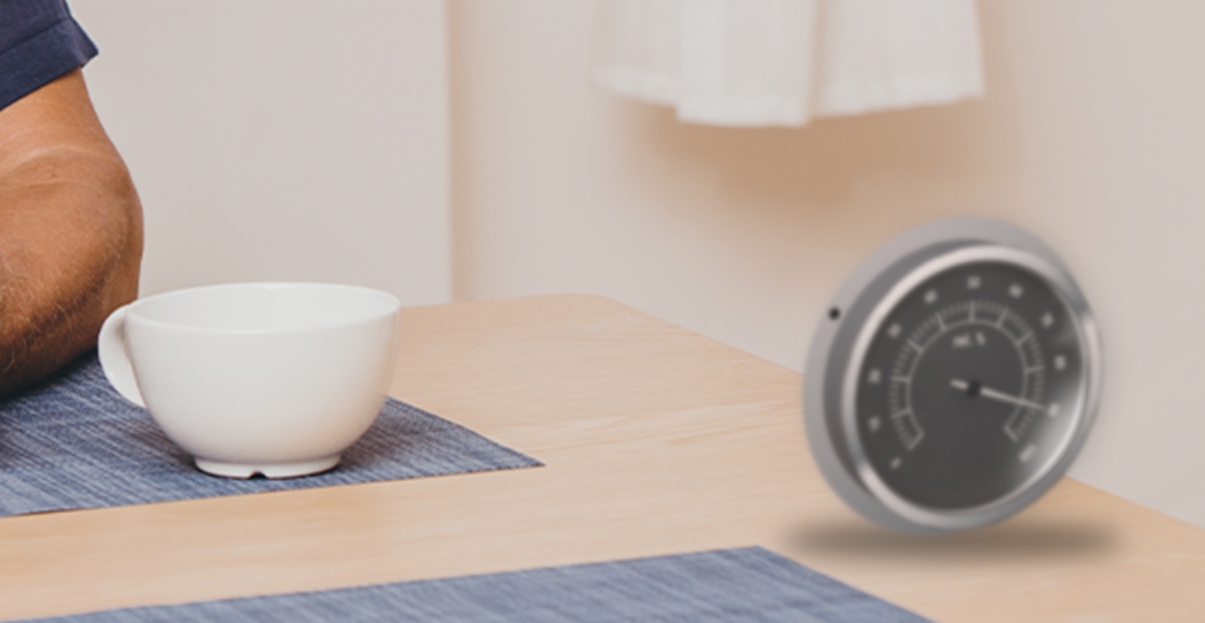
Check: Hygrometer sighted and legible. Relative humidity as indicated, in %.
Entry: 90 %
